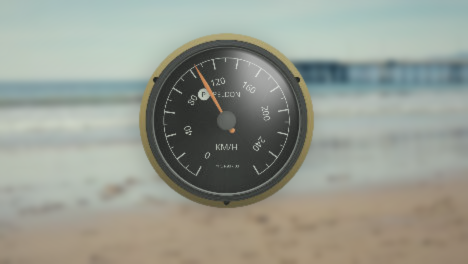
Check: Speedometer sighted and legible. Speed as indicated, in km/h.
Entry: 105 km/h
